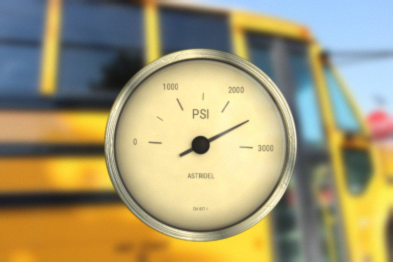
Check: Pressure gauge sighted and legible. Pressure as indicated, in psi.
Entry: 2500 psi
